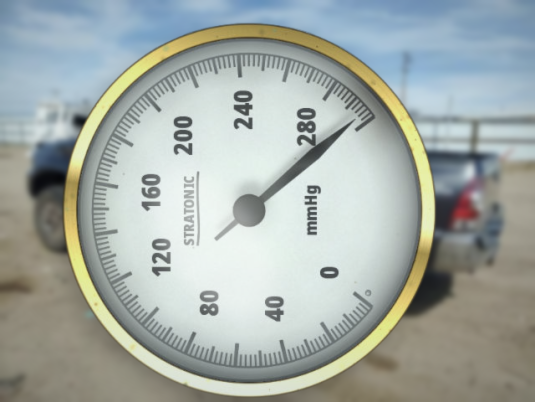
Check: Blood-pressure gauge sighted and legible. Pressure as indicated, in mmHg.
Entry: 296 mmHg
